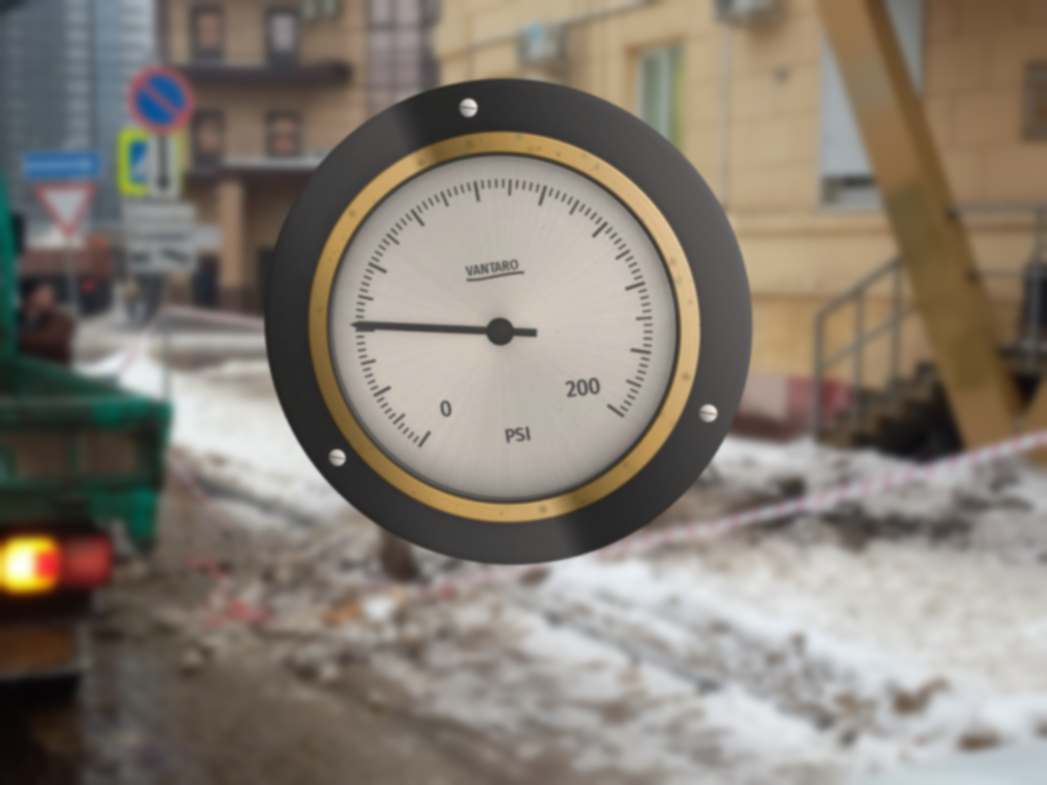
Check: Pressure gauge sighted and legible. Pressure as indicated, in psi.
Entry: 42 psi
